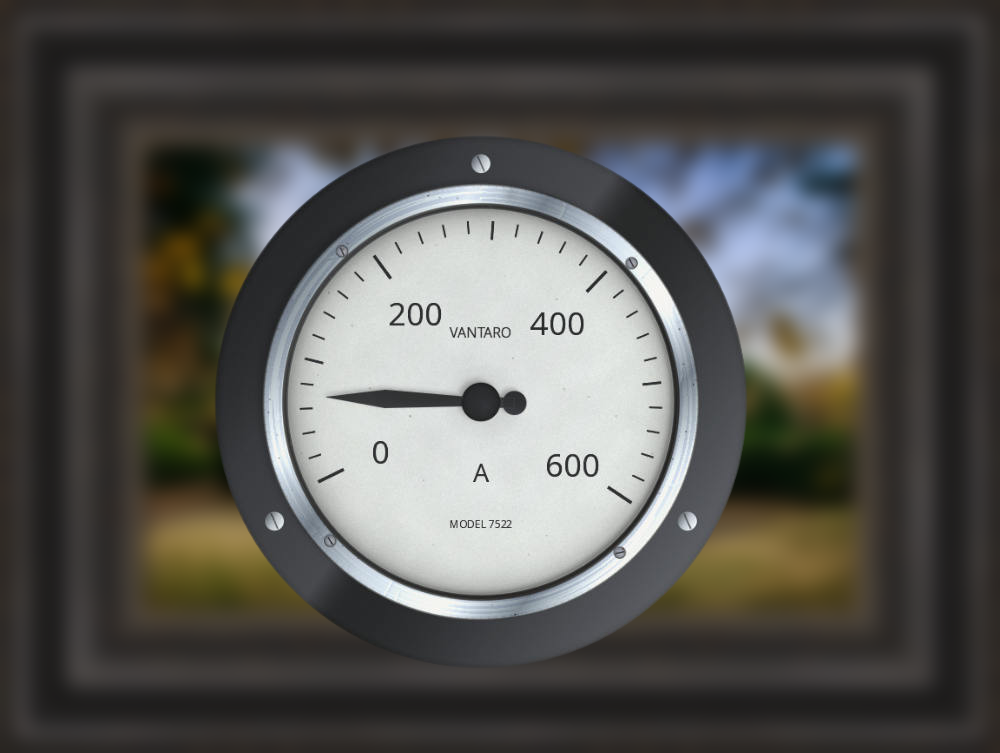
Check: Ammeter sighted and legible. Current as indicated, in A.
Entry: 70 A
